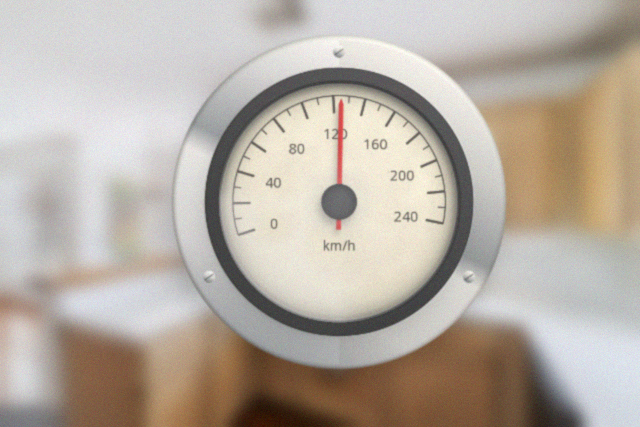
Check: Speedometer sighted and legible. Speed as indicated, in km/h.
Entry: 125 km/h
